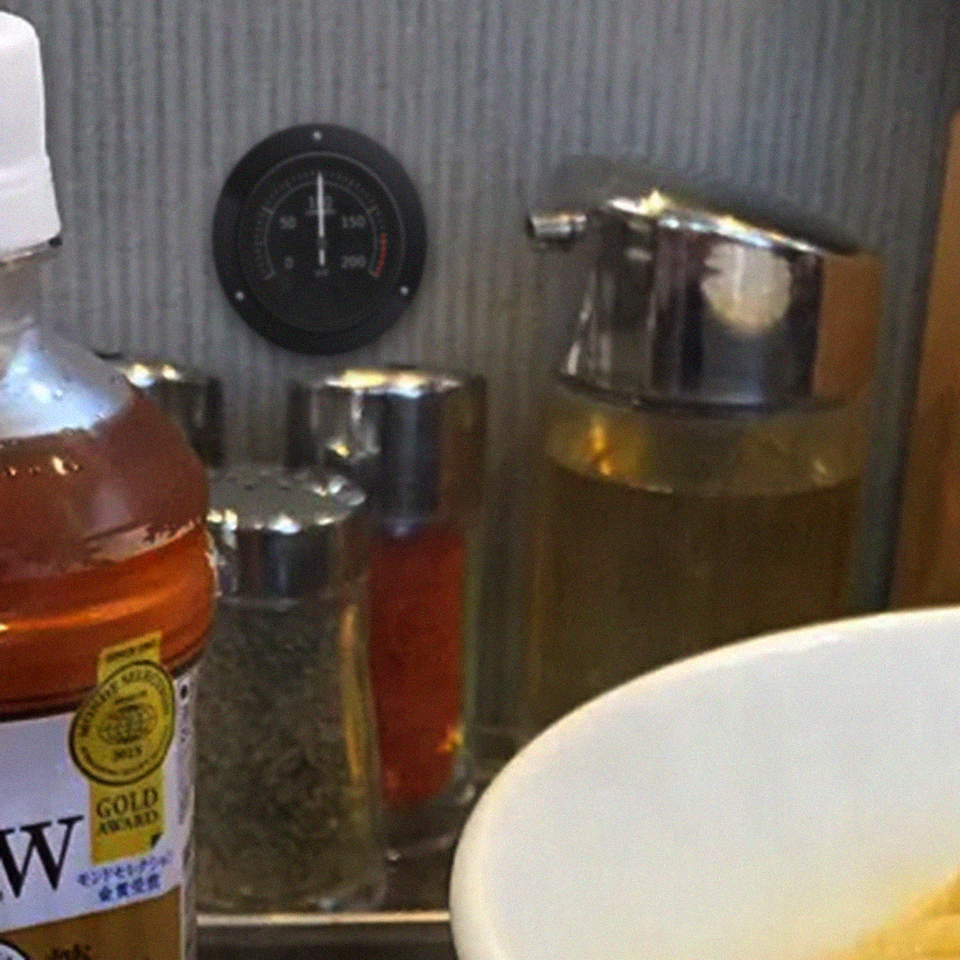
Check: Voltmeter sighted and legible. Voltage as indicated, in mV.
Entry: 100 mV
